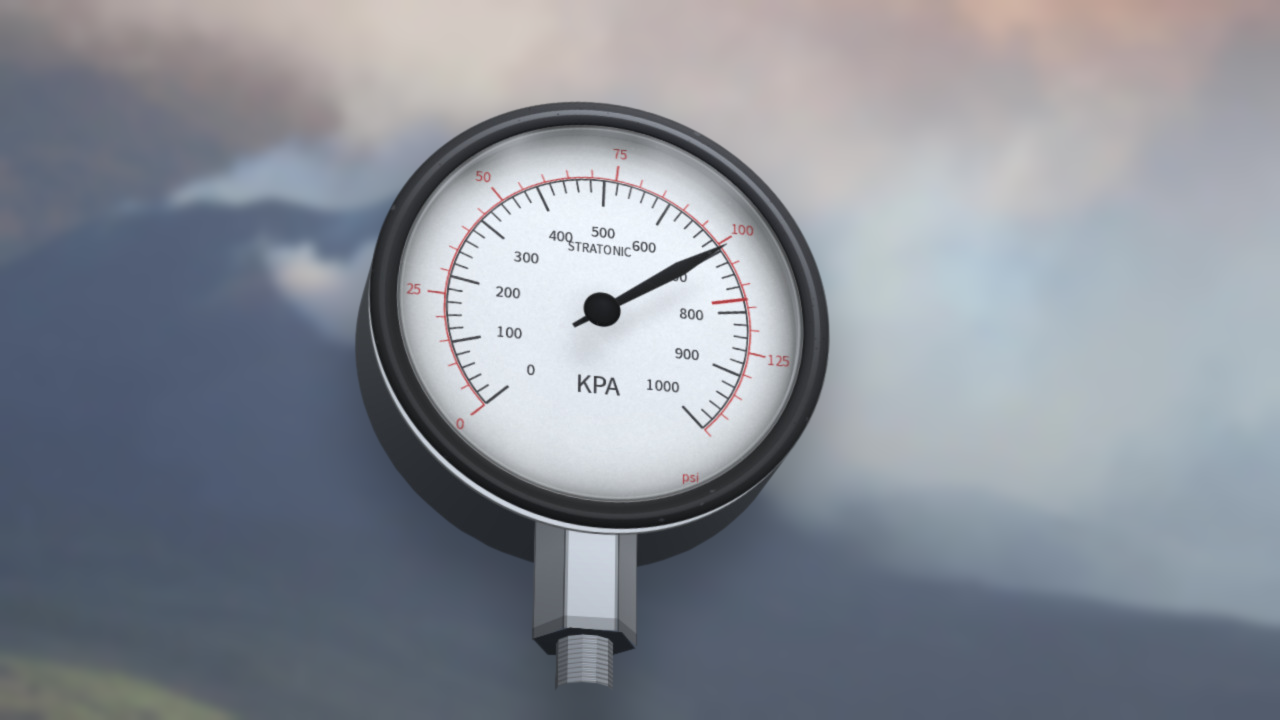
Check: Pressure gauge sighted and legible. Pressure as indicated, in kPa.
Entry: 700 kPa
